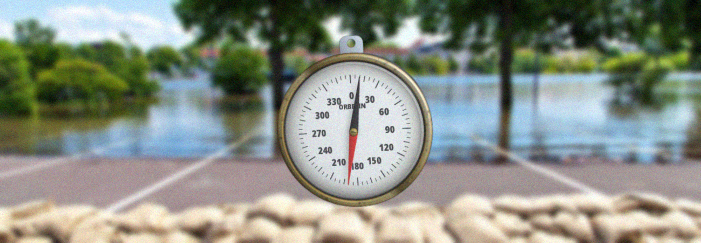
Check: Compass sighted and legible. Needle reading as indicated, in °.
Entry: 190 °
